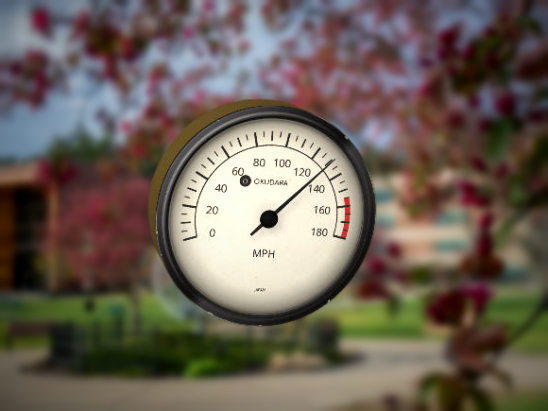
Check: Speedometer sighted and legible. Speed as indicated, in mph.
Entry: 130 mph
